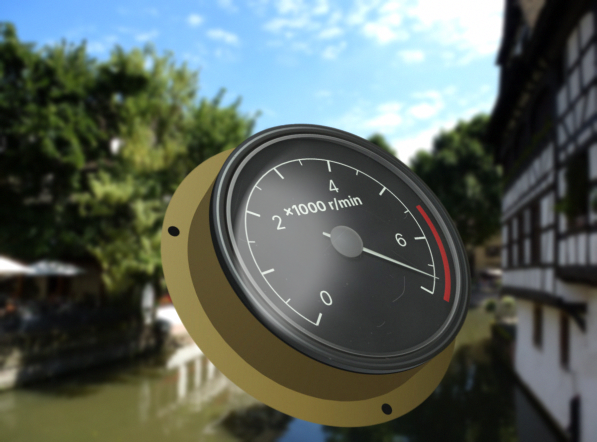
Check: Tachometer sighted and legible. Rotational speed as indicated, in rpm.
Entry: 6750 rpm
